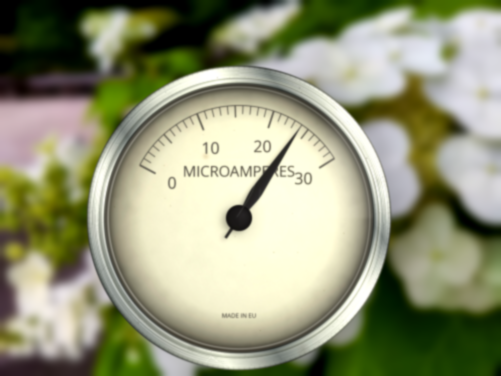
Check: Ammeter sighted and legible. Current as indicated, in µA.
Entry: 24 µA
